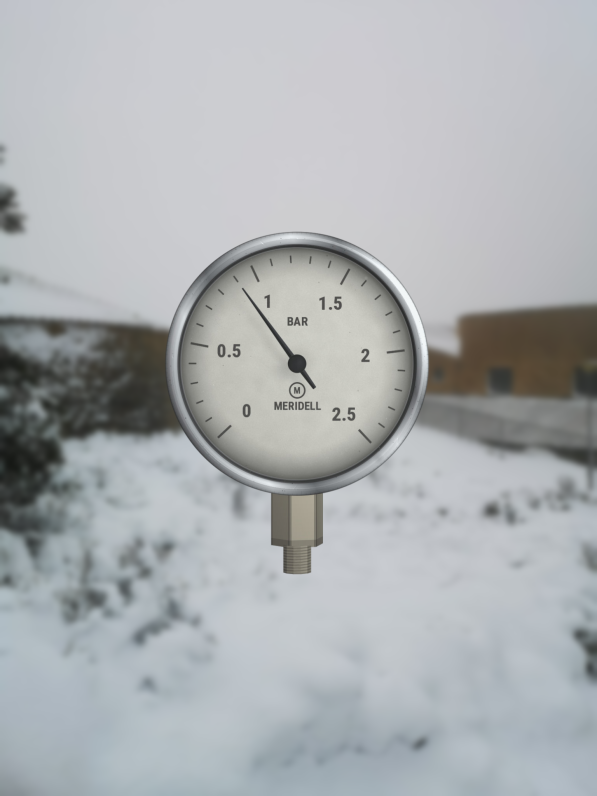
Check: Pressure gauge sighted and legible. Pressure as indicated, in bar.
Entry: 0.9 bar
